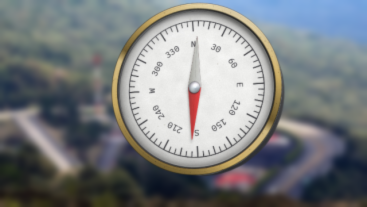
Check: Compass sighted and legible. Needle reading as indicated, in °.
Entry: 185 °
